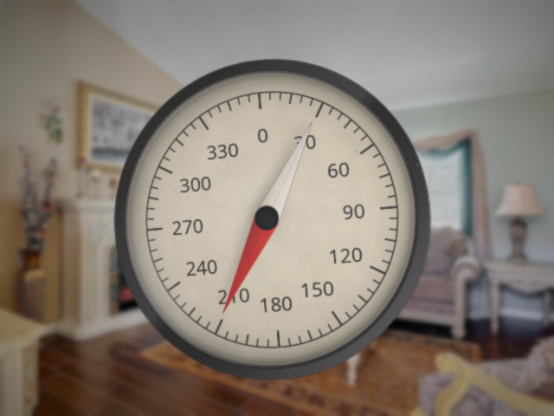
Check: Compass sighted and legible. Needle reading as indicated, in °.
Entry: 210 °
